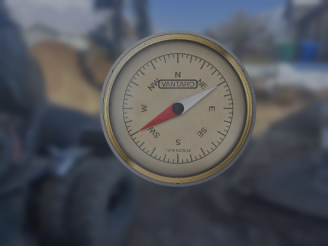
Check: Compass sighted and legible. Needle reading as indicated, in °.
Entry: 240 °
